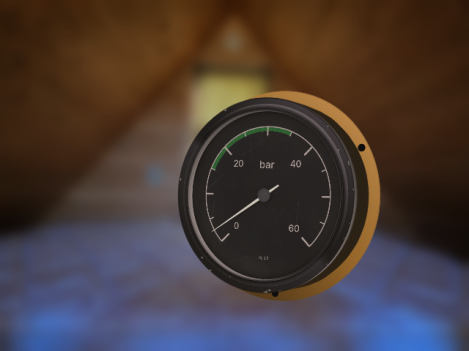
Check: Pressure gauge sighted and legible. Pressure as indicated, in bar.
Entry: 2.5 bar
